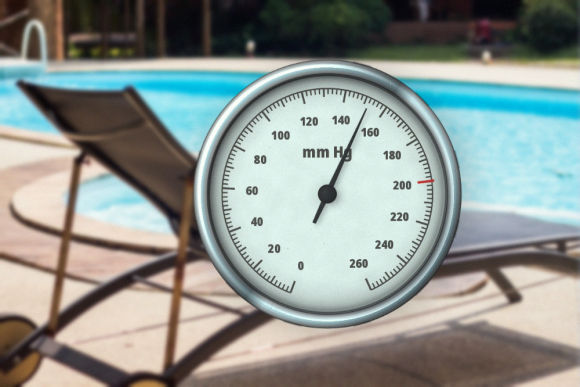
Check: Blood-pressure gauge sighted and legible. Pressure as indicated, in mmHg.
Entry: 152 mmHg
